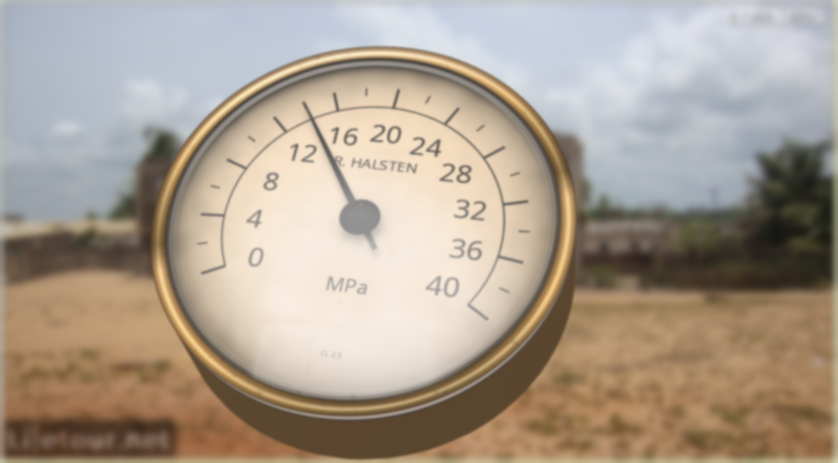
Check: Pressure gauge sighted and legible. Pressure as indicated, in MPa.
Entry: 14 MPa
